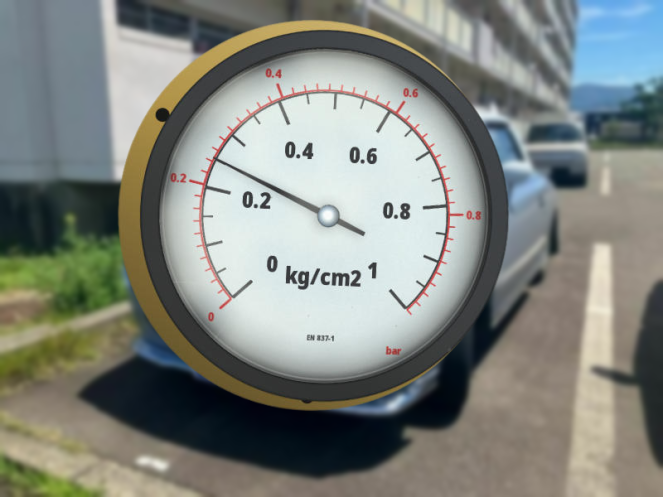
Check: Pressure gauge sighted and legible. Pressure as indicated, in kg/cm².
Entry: 0.25 kg/cm²
